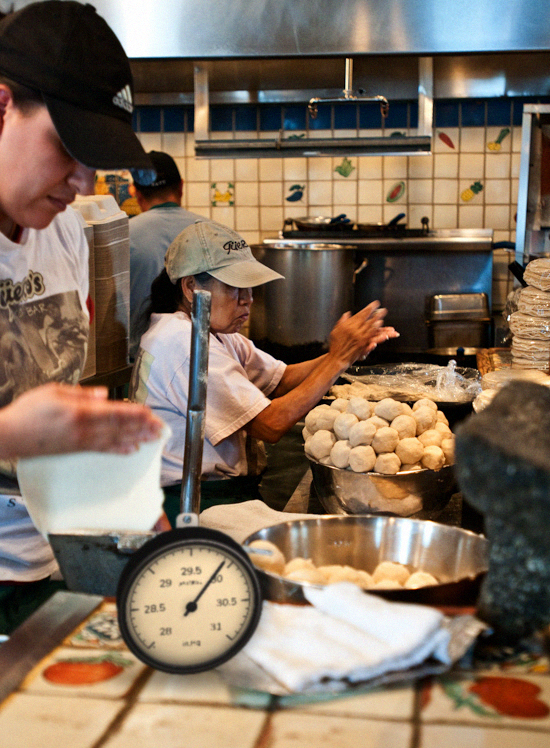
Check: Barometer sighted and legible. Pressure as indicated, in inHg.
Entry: 29.9 inHg
